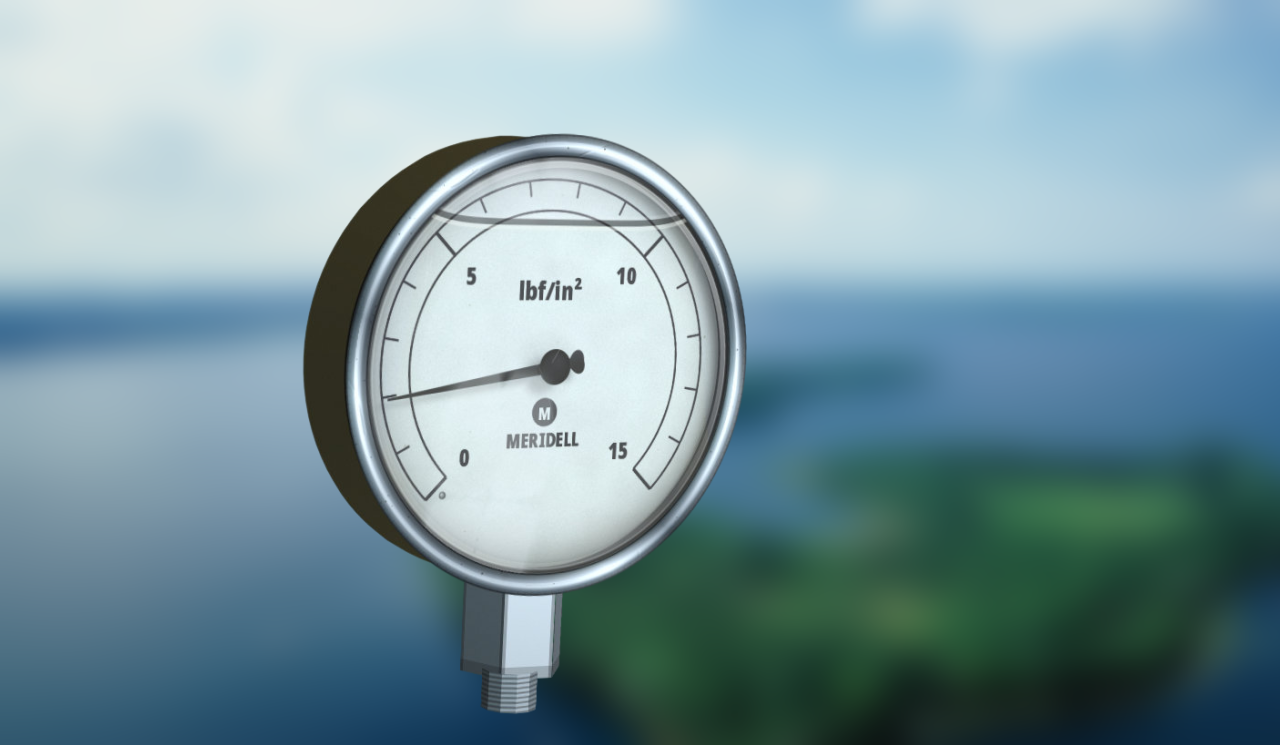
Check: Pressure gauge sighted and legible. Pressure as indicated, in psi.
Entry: 2 psi
